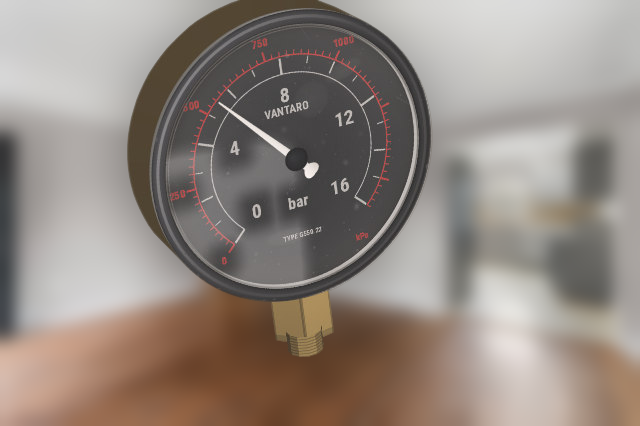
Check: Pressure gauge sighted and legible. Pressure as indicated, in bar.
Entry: 5.5 bar
